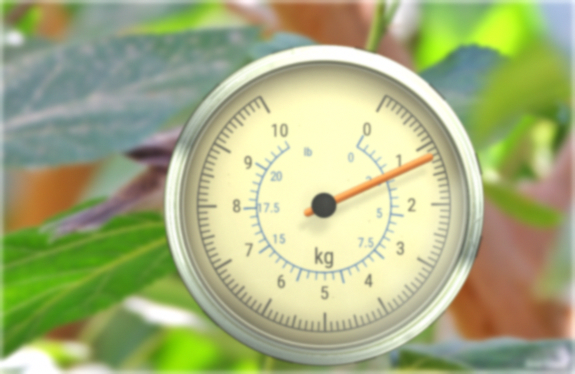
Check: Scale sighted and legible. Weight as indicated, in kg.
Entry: 1.2 kg
